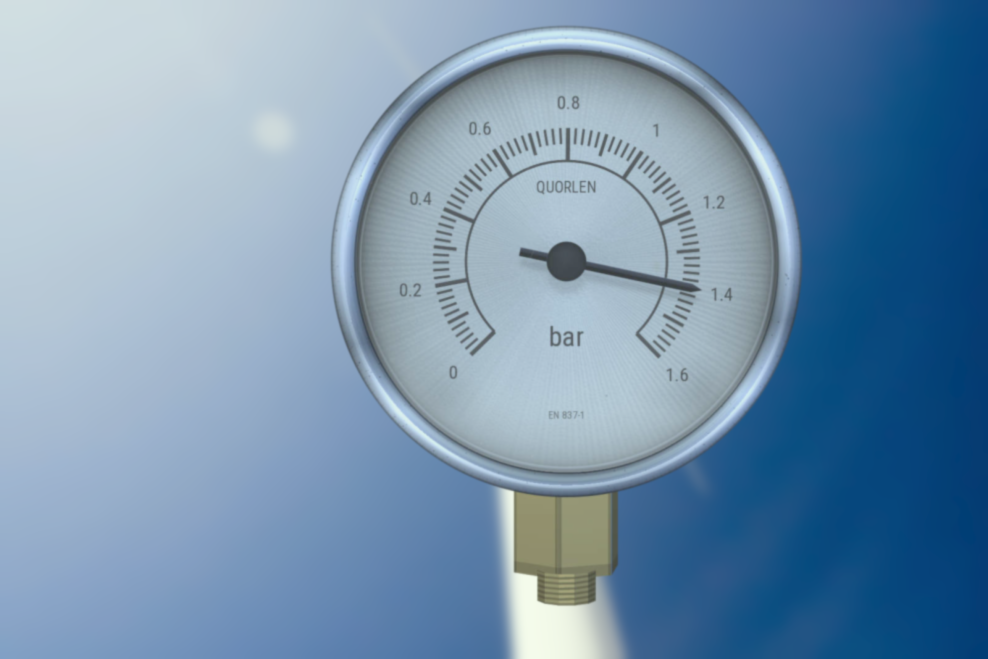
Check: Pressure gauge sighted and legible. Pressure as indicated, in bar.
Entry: 1.4 bar
